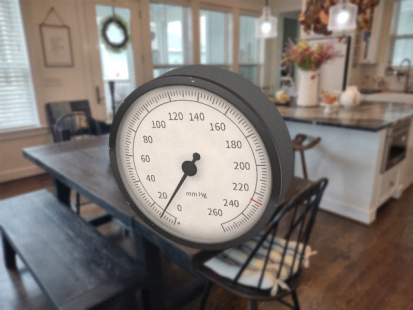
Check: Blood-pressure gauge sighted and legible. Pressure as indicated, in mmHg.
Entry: 10 mmHg
